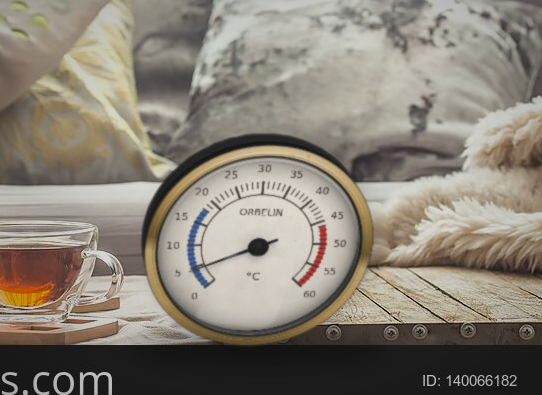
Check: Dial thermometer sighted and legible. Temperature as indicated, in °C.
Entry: 5 °C
